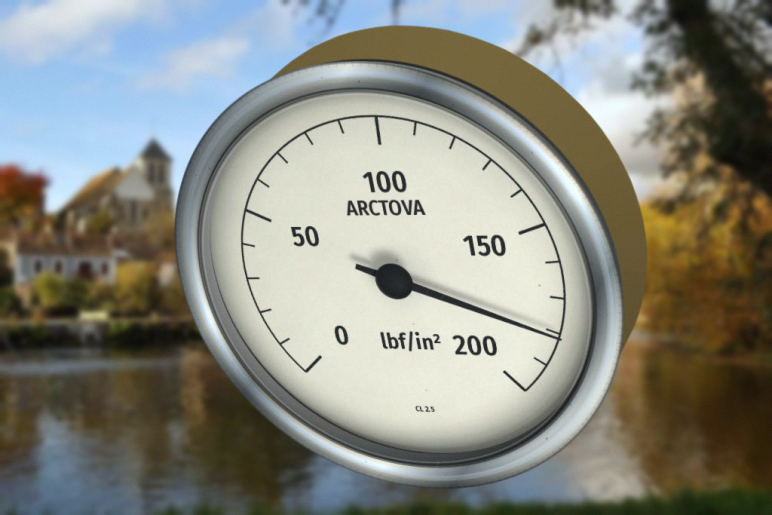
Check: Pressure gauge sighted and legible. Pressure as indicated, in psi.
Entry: 180 psi
